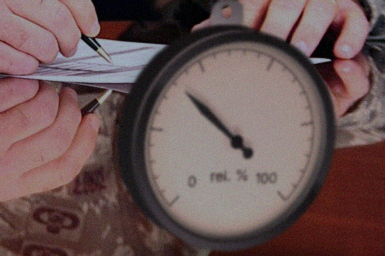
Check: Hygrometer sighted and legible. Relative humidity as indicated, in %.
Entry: 32 %
